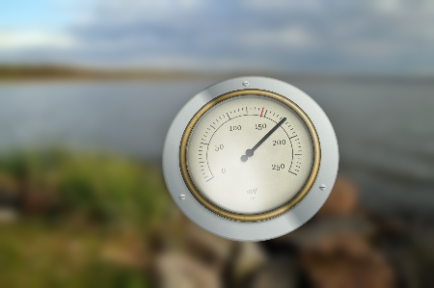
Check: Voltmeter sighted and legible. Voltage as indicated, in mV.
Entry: 175 mV
